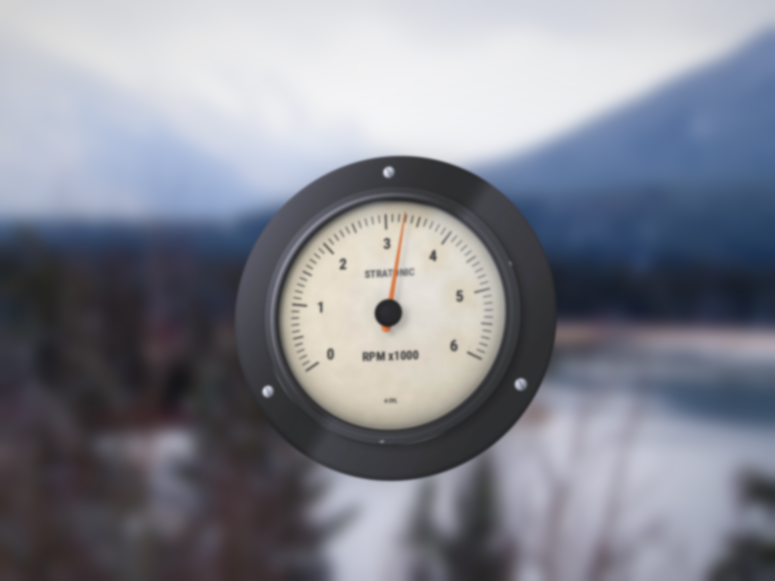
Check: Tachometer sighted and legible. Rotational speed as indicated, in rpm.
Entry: 3300 rpm
